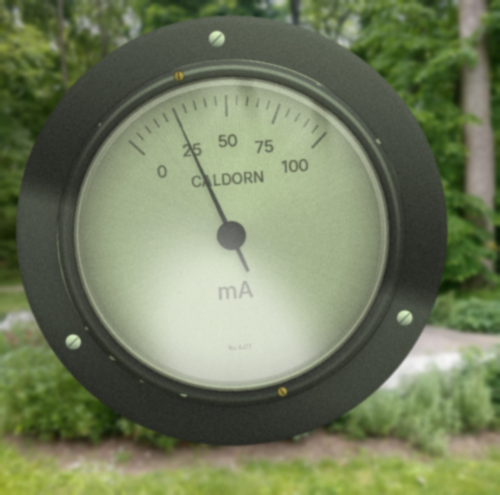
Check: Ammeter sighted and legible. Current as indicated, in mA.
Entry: 25 mA
